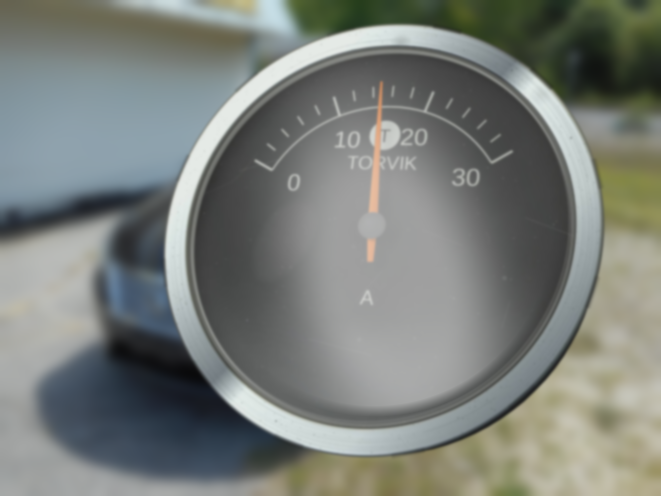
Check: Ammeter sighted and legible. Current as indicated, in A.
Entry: 15 A
